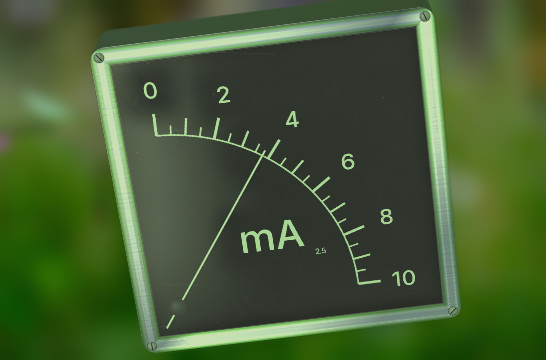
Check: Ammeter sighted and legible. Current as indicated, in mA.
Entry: 3.75 mA
